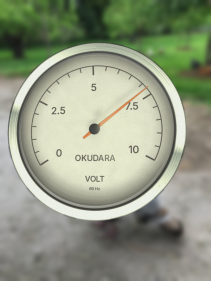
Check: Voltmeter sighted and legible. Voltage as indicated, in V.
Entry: 7.25 V
